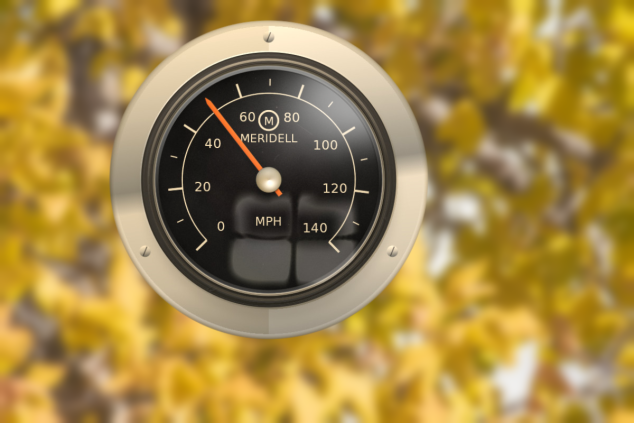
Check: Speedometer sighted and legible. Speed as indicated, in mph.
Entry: 50 mph
